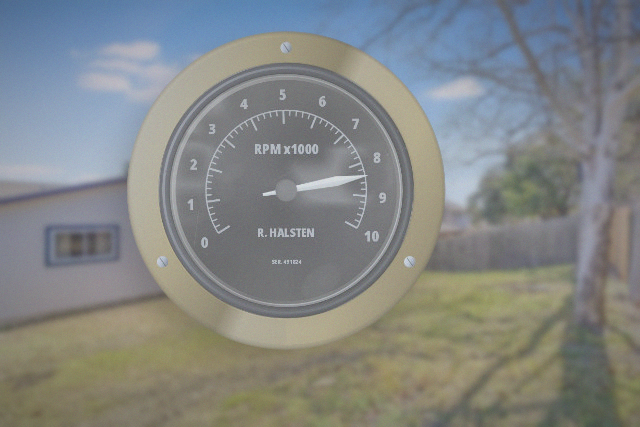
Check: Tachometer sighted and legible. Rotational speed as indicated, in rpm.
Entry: 8400 rpm
